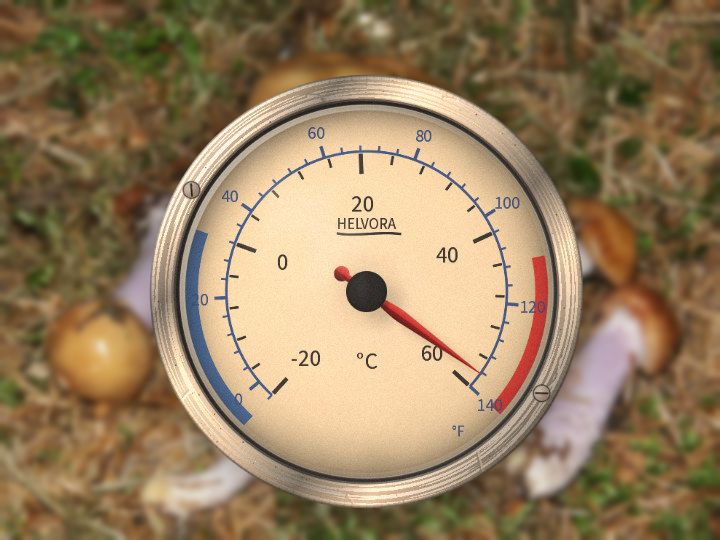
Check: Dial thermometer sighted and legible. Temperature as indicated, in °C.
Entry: 58 °C
